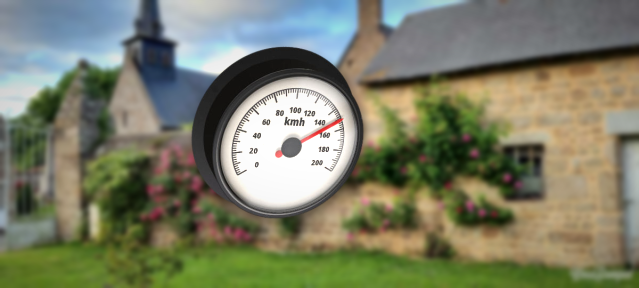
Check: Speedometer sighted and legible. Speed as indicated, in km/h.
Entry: 150 km/h
